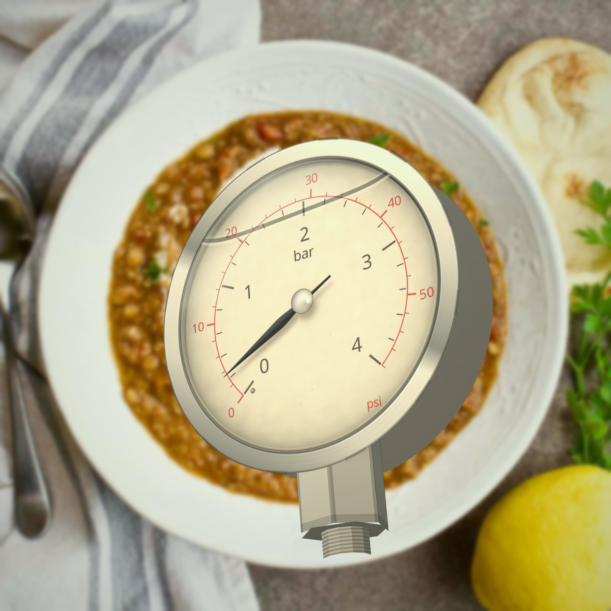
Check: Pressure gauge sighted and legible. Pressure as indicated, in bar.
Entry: 0.2 bar
